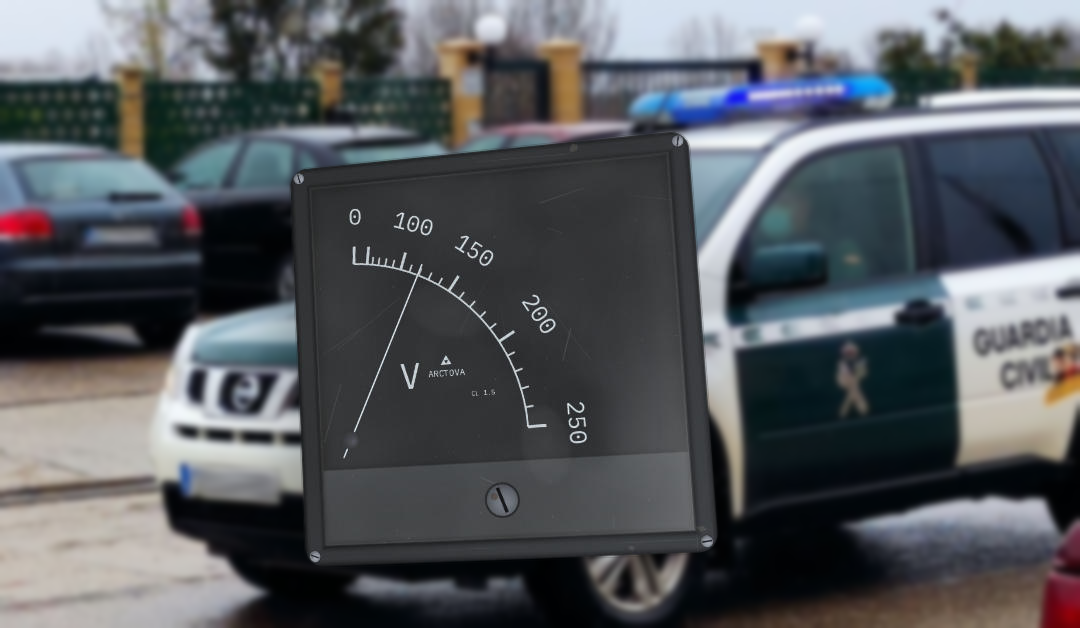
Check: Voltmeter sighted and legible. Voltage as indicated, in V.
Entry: 120 V
